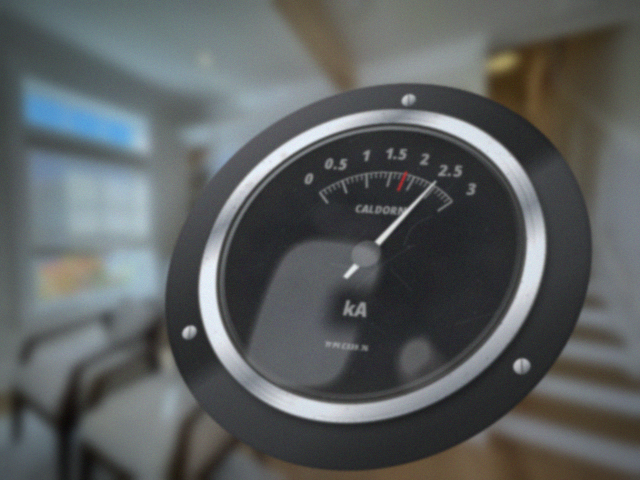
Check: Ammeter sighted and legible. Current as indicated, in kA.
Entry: 2.5 kA
